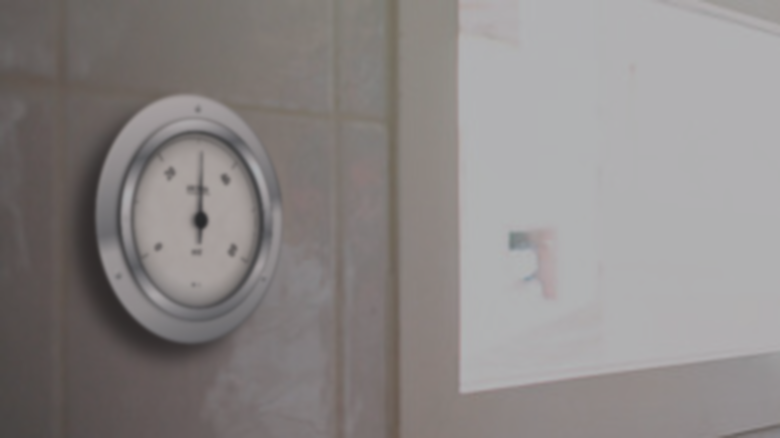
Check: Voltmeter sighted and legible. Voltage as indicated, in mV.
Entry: 30 mV
